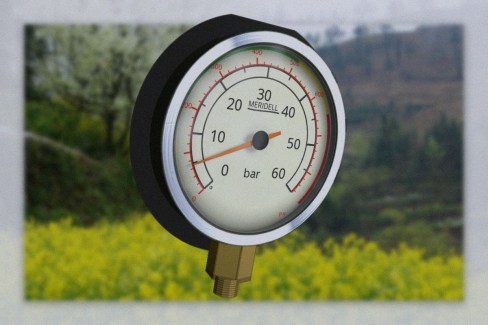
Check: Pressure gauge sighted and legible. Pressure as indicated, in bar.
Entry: 5 bar
